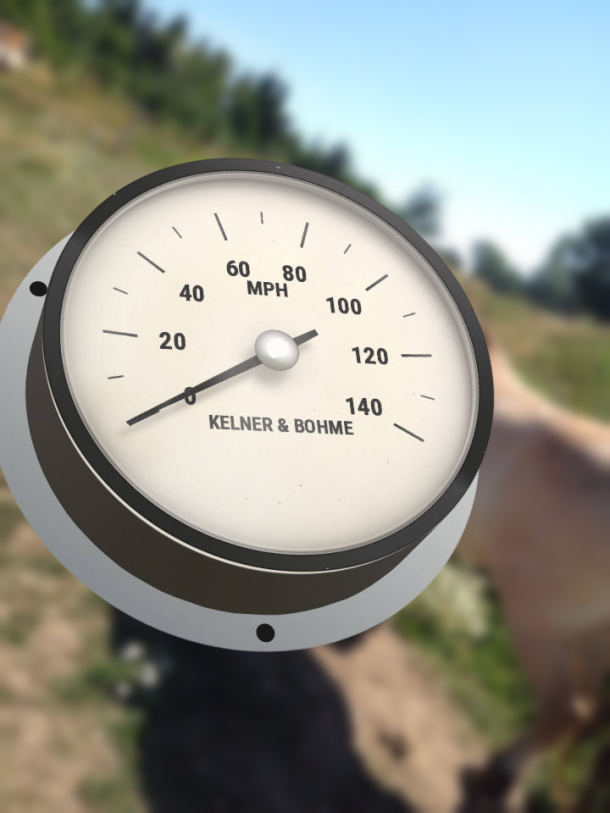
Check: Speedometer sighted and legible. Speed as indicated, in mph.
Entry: 0 mph
